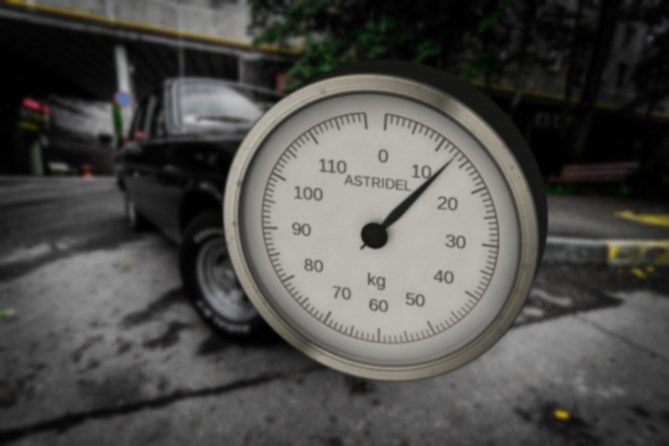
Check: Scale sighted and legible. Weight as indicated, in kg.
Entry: 13 kg
